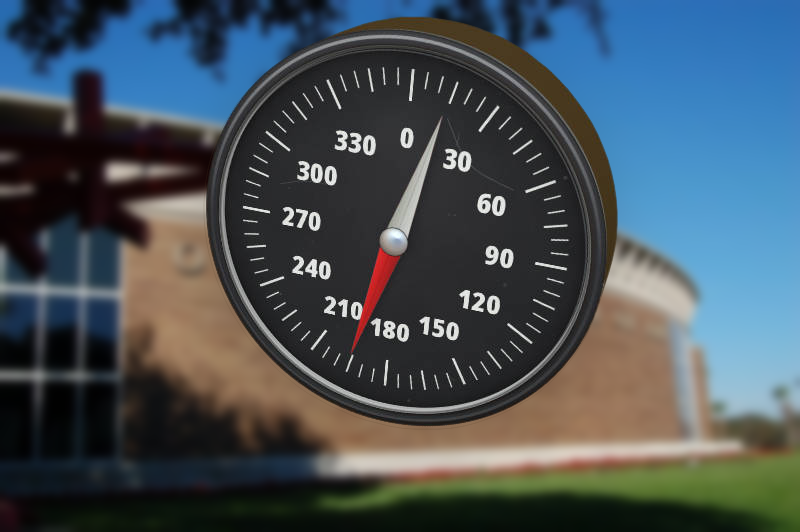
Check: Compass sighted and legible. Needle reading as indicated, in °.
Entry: 195 °
